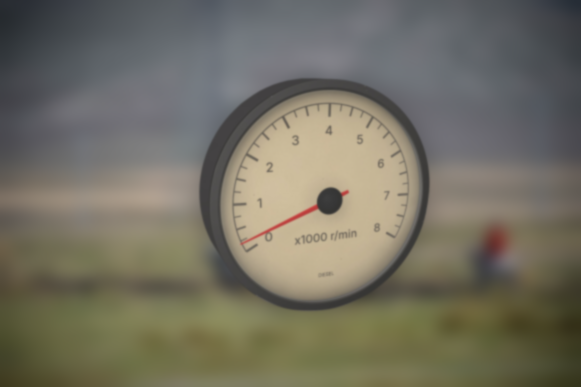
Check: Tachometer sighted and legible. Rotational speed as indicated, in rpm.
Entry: 250 rpm
